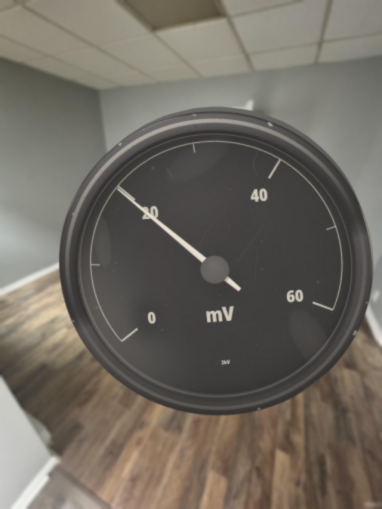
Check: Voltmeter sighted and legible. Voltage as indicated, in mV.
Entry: 20 mV
